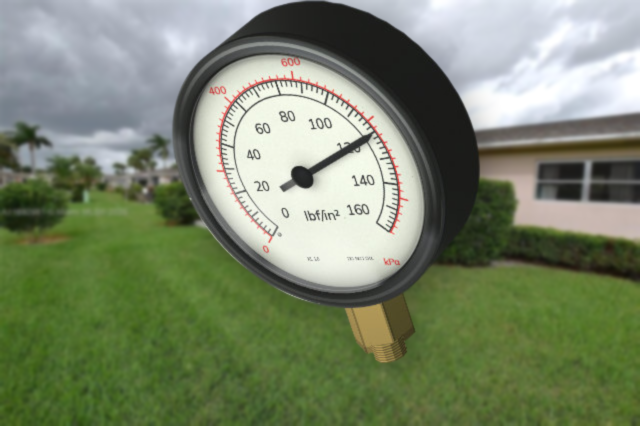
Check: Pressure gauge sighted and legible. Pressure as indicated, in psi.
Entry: 120 psi
